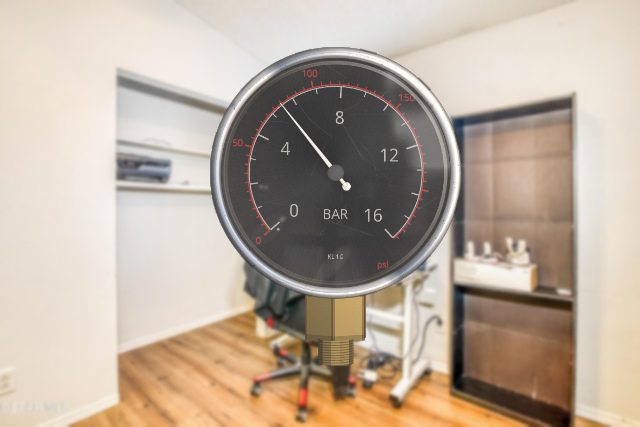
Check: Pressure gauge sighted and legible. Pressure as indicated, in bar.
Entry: 5.5 bar
